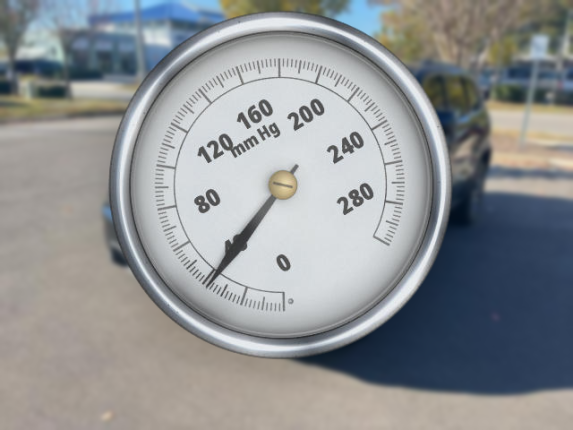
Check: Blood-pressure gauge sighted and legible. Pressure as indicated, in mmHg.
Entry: 38 mmHg
